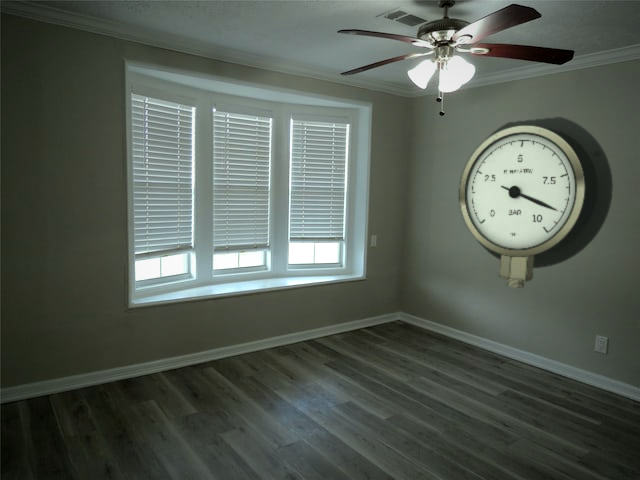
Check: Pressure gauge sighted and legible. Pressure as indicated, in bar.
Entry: 9 bar
